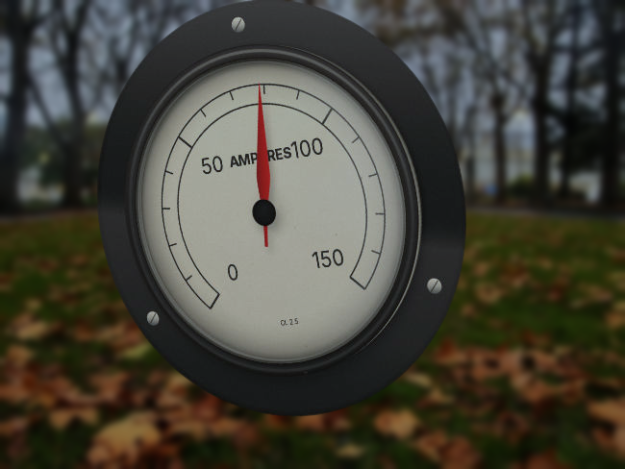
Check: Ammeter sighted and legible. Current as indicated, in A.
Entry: 80 A
